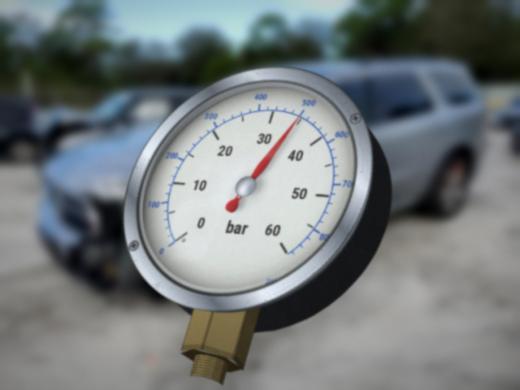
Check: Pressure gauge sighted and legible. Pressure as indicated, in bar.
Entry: 35 bar
